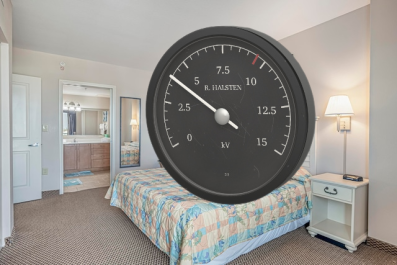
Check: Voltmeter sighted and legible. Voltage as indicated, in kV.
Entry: 4 kV
